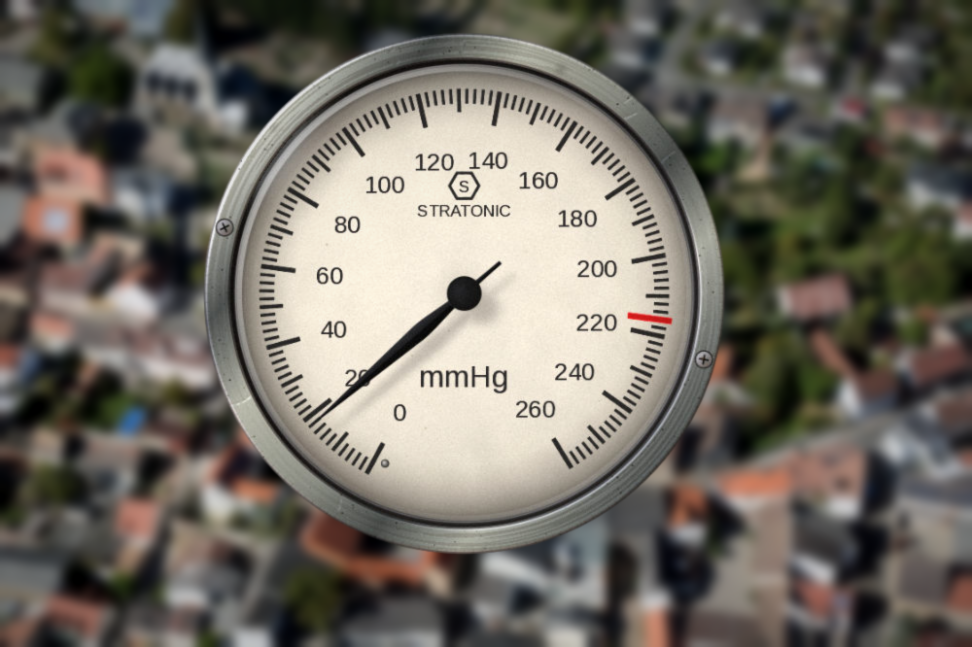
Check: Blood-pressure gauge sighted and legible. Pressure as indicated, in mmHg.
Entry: 18 mmHg
